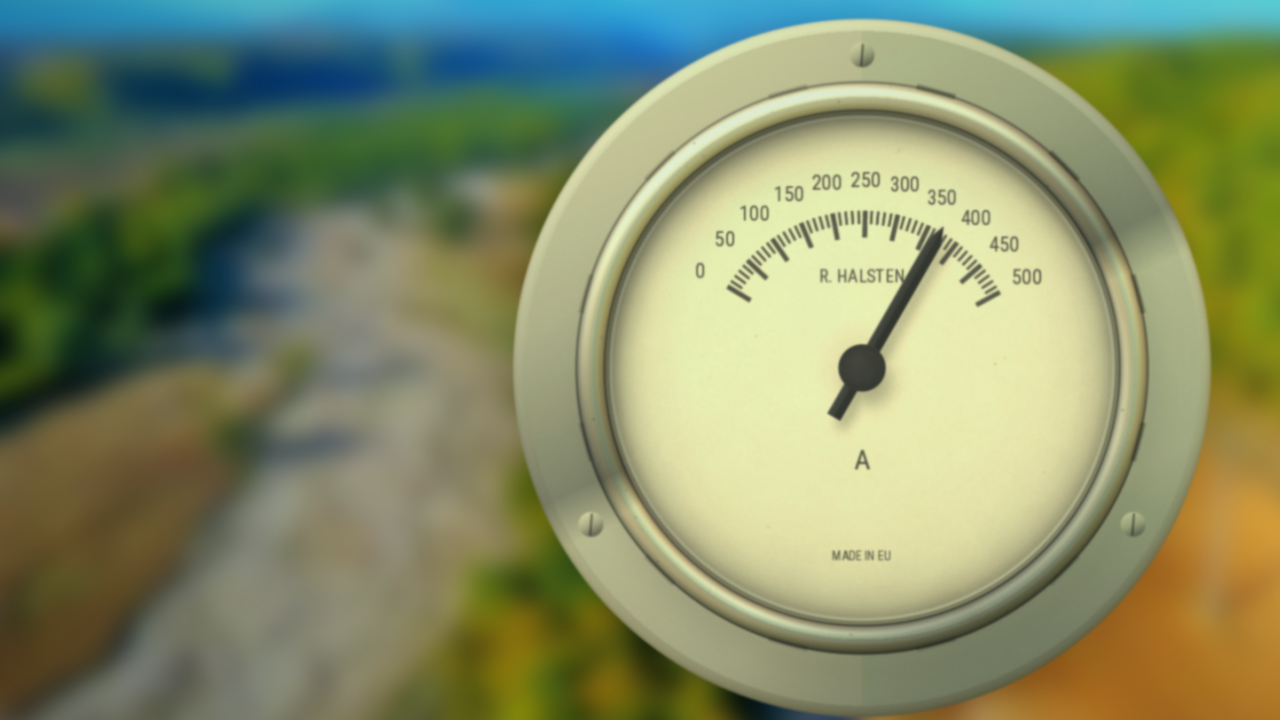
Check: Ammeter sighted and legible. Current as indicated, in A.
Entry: 370 A
